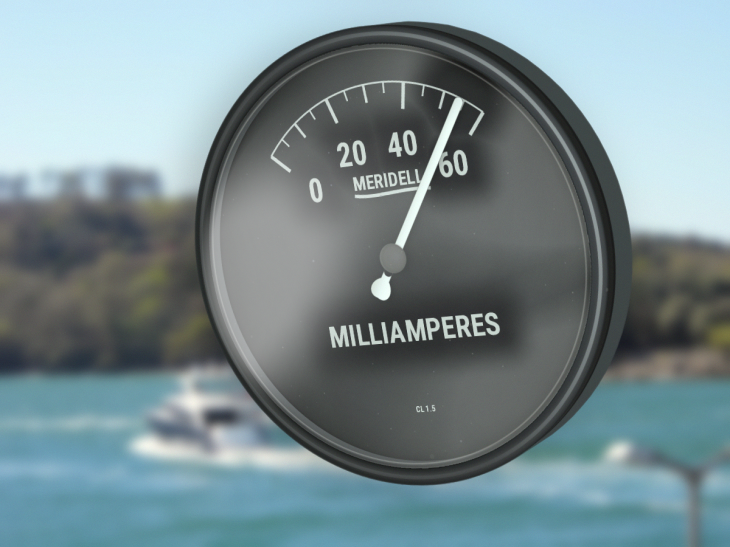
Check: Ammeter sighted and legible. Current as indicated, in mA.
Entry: 55 mA
